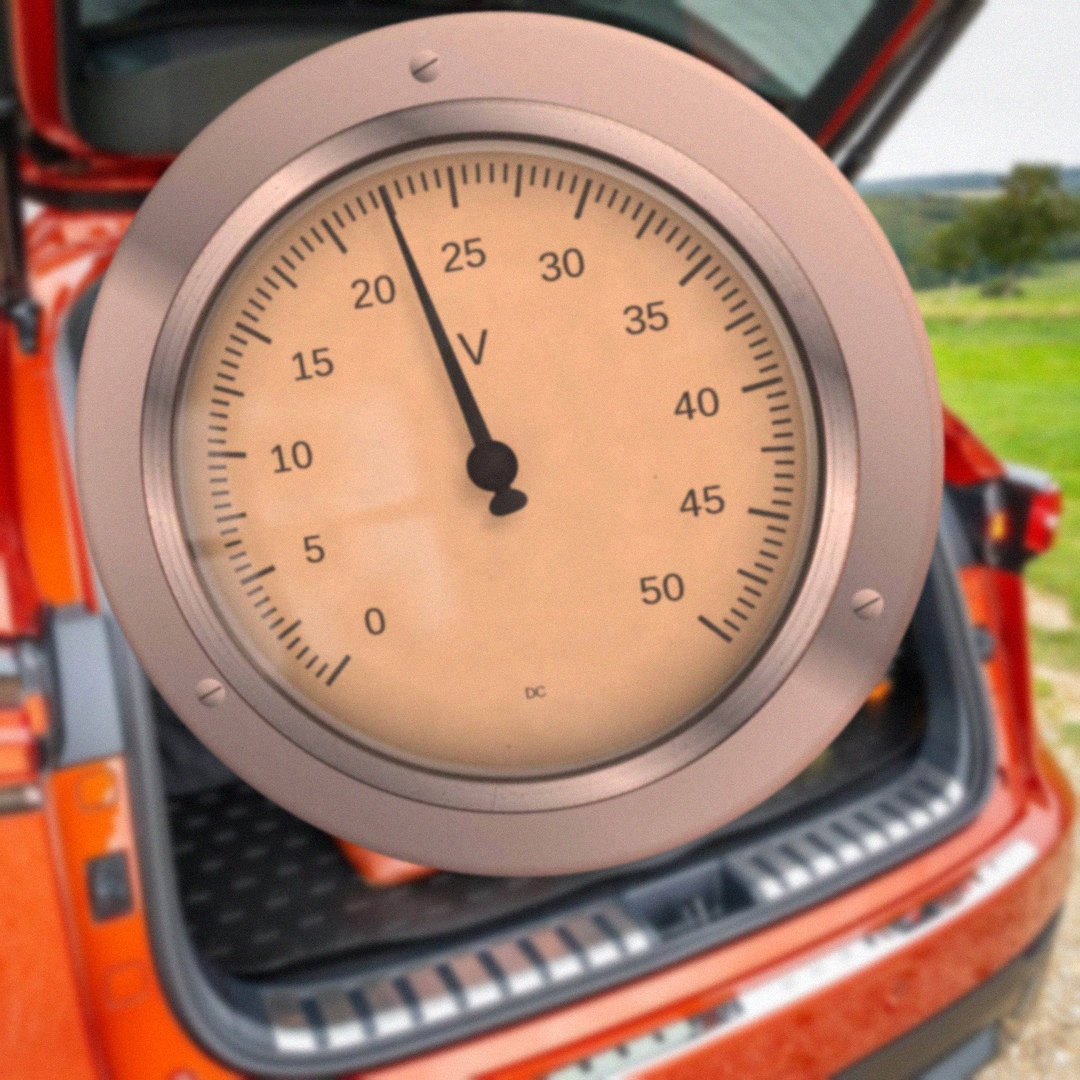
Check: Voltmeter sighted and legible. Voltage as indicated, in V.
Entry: 22.5 V
